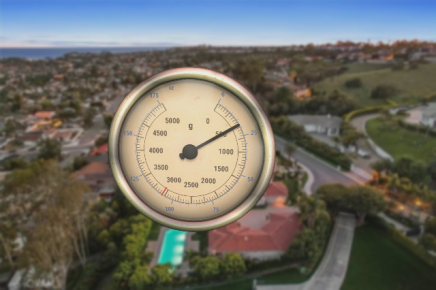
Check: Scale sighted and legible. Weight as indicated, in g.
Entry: 500 g
